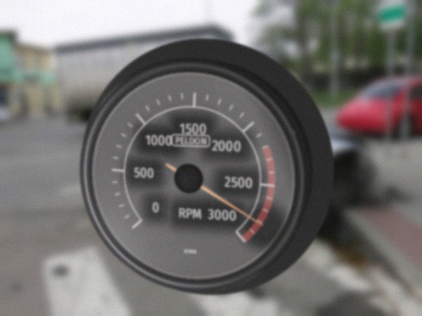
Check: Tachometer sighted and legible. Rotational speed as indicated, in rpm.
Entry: 2800 rpm
